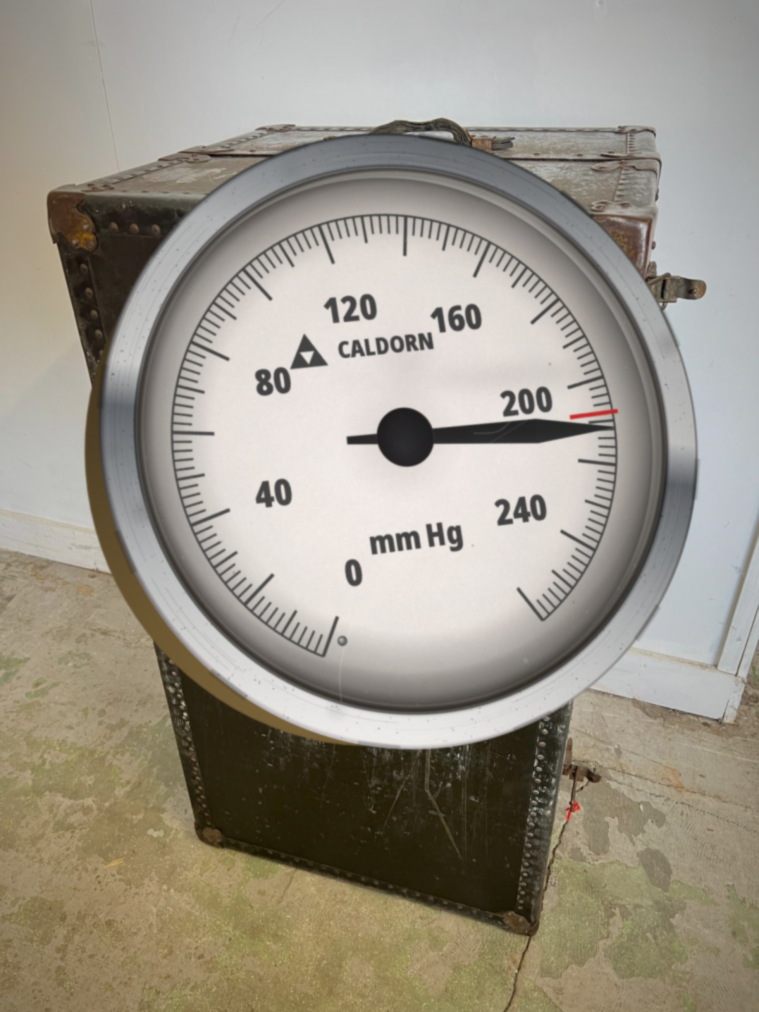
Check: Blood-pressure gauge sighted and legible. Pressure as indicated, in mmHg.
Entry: 212 mmHg
